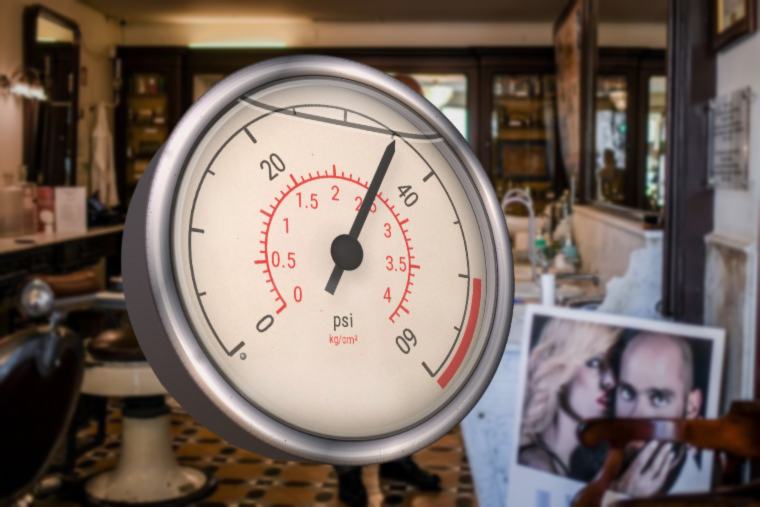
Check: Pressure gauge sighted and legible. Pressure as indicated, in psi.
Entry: 35 psi
